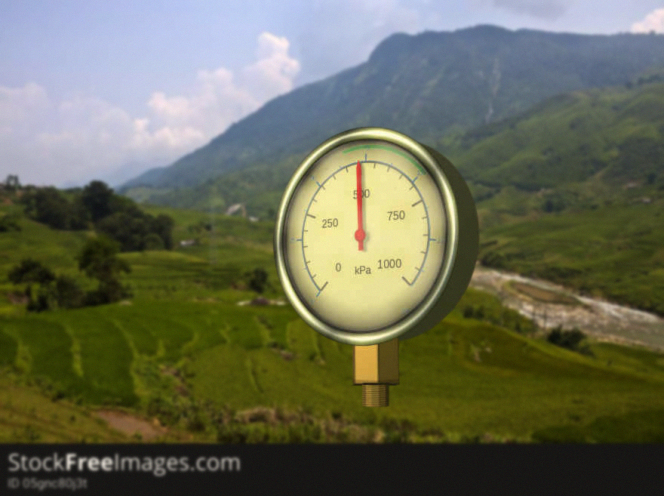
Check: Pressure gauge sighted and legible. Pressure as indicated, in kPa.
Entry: 500 kPa
